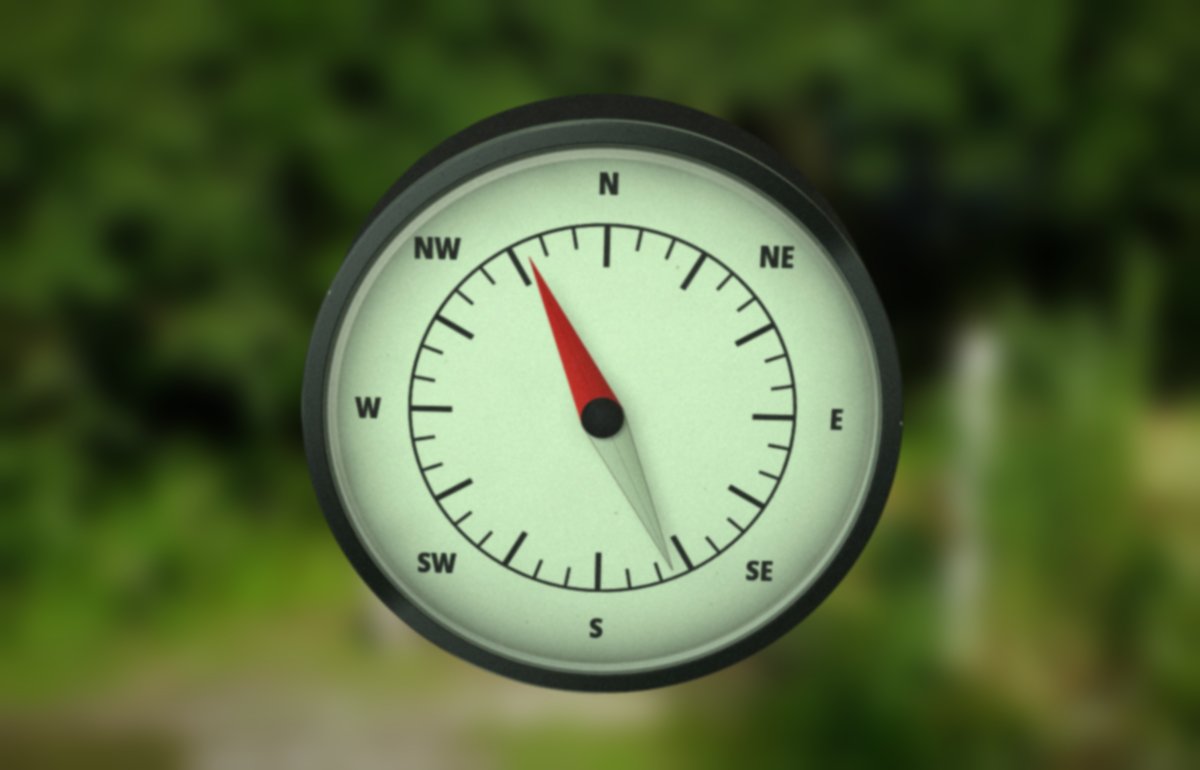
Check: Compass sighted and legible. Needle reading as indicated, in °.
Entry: 335 °
